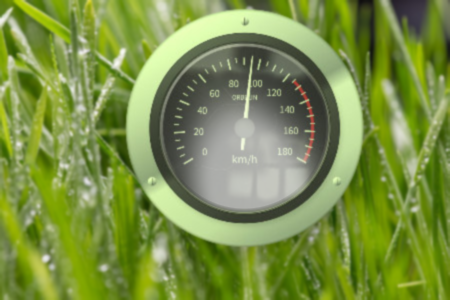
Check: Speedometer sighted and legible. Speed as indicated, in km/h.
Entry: 95 km/h
